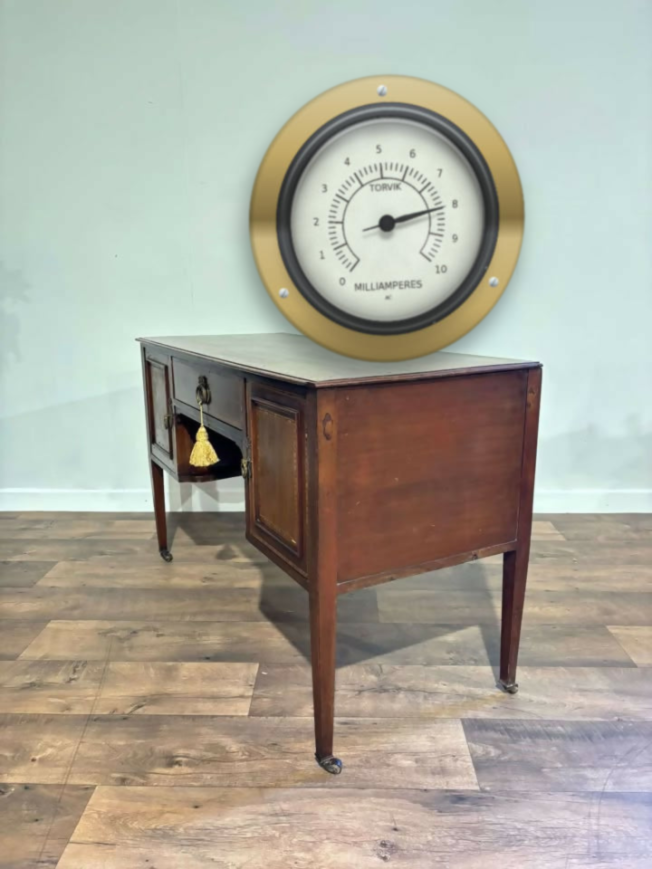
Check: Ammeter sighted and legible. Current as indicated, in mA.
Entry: 8 mA
